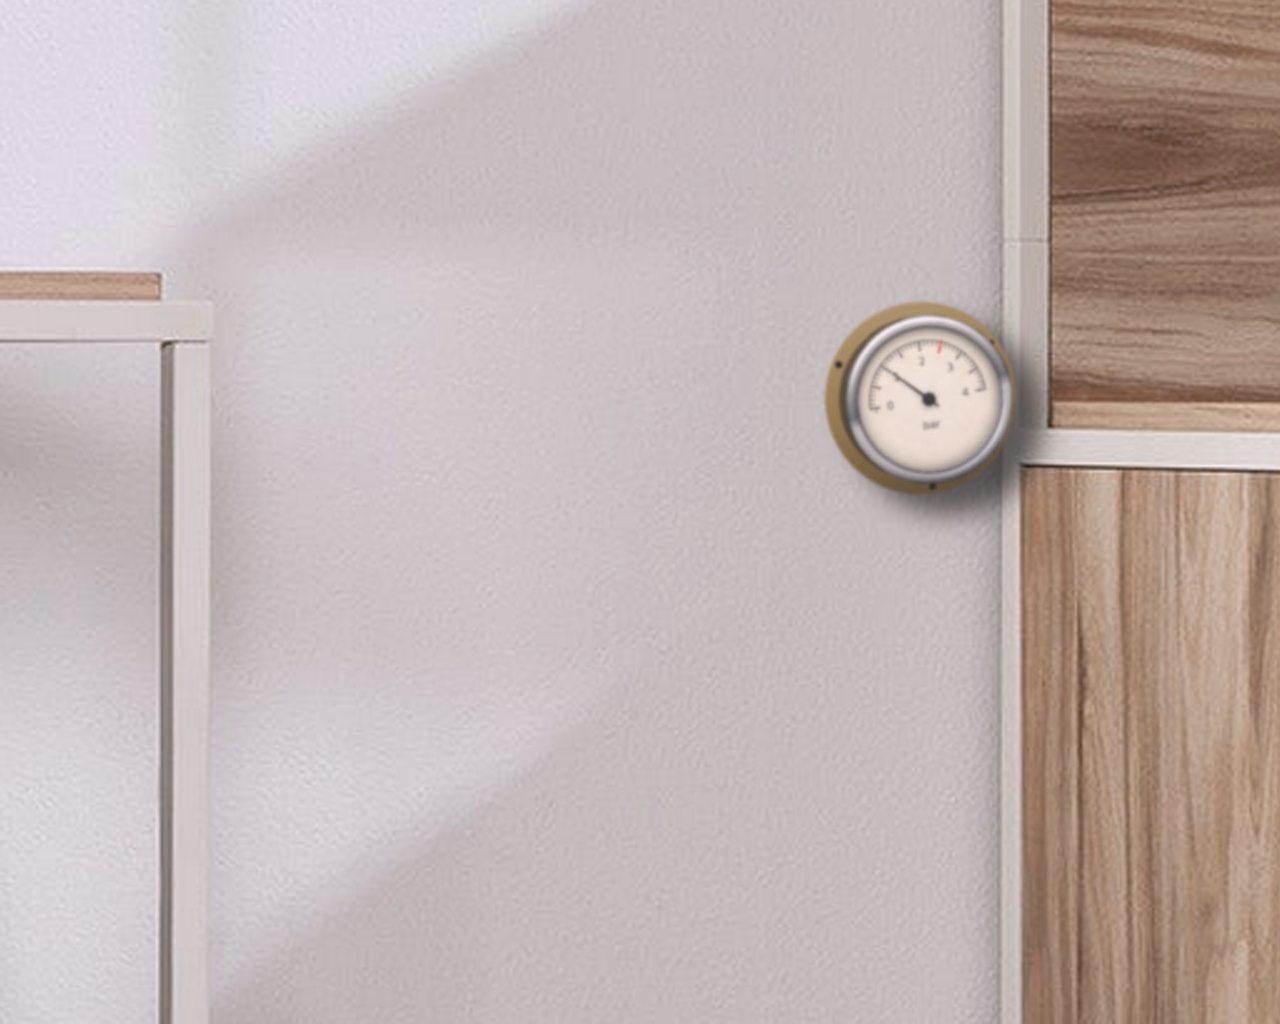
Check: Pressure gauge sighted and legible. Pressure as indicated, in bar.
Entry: 1 bar
